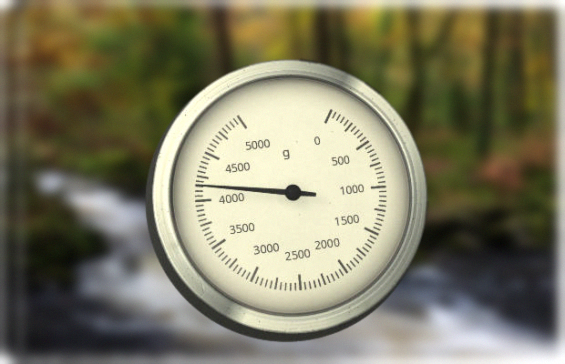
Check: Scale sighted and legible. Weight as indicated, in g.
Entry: 4150 g
